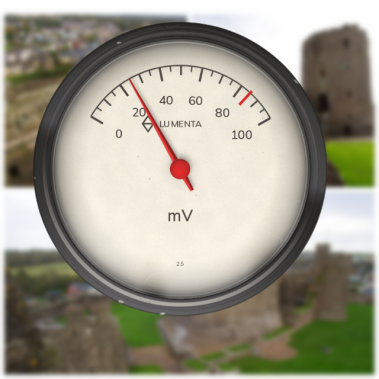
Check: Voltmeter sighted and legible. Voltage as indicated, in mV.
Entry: 25 mV
